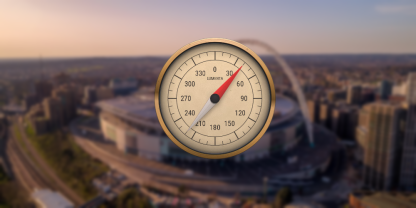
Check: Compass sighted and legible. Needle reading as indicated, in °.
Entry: 40 °
